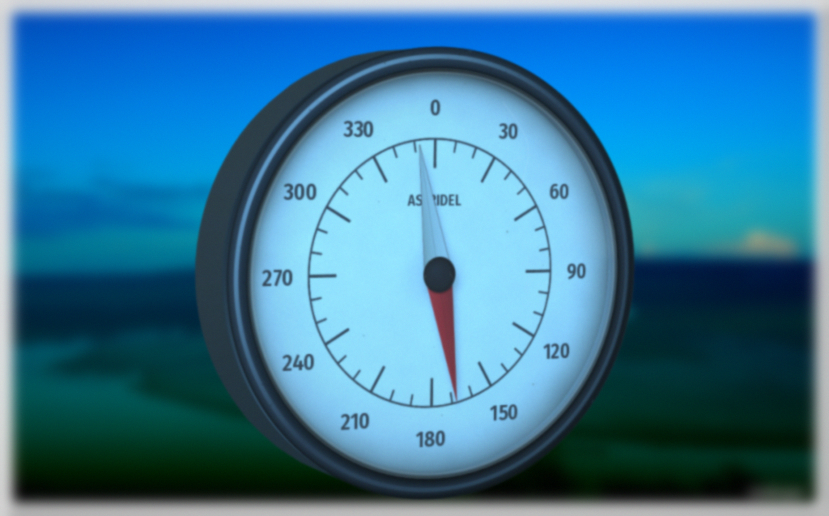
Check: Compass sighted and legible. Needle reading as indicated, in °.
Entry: 170 °
